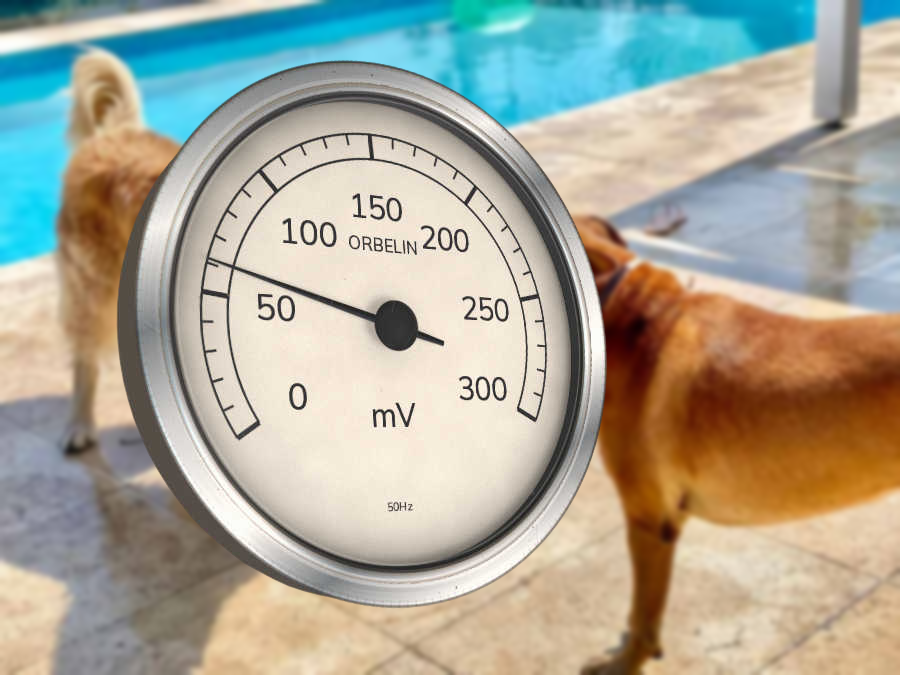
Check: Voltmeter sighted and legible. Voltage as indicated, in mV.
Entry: 60 mV
